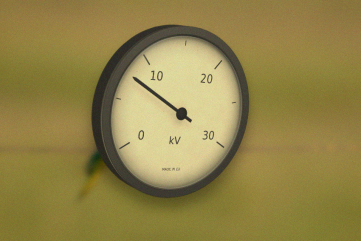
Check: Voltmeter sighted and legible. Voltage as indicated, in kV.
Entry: 7.5 kV
